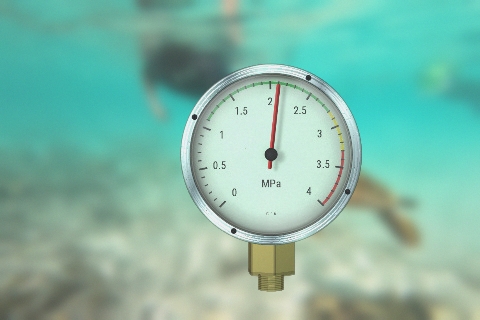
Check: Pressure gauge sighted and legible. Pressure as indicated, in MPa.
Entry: 2.1 MPa
